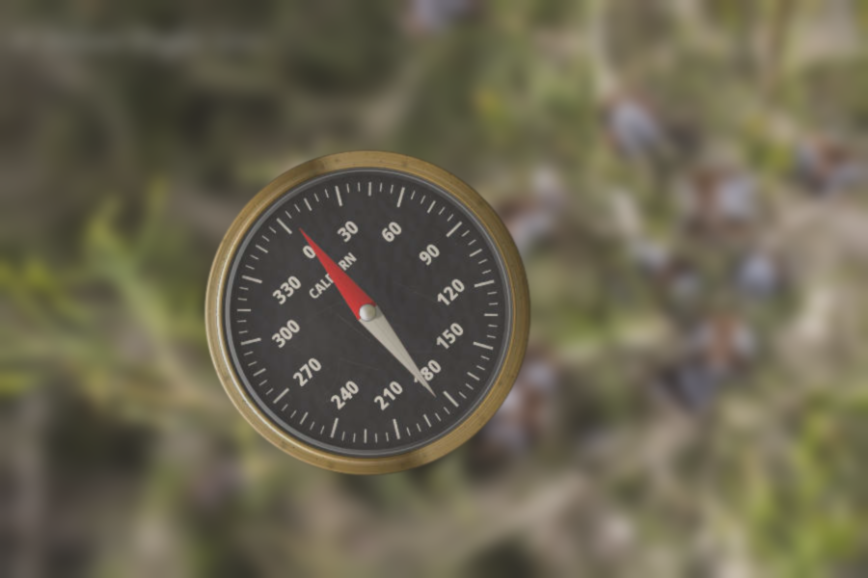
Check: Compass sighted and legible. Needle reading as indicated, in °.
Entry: 5 °
